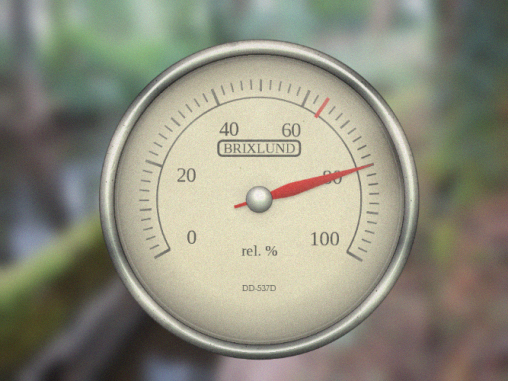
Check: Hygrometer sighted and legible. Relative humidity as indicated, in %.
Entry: 80 %
